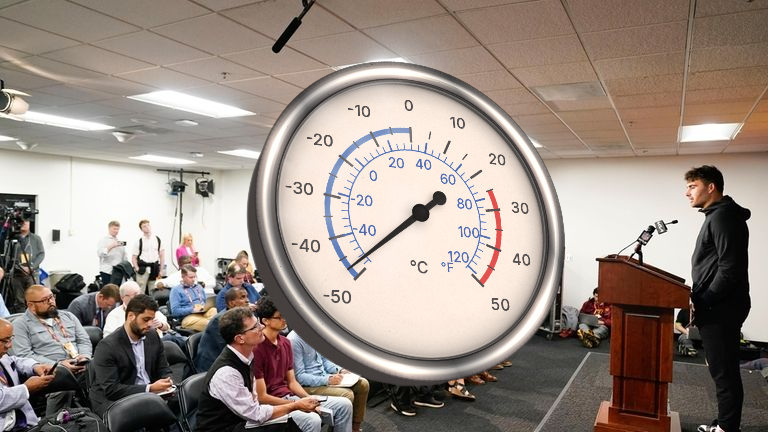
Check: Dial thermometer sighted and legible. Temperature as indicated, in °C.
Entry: -47.5 °C
